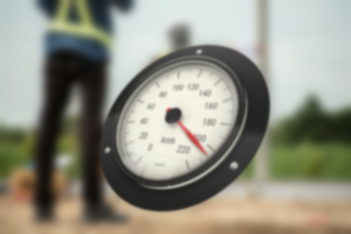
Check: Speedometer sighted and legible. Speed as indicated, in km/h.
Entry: 205 km/h
